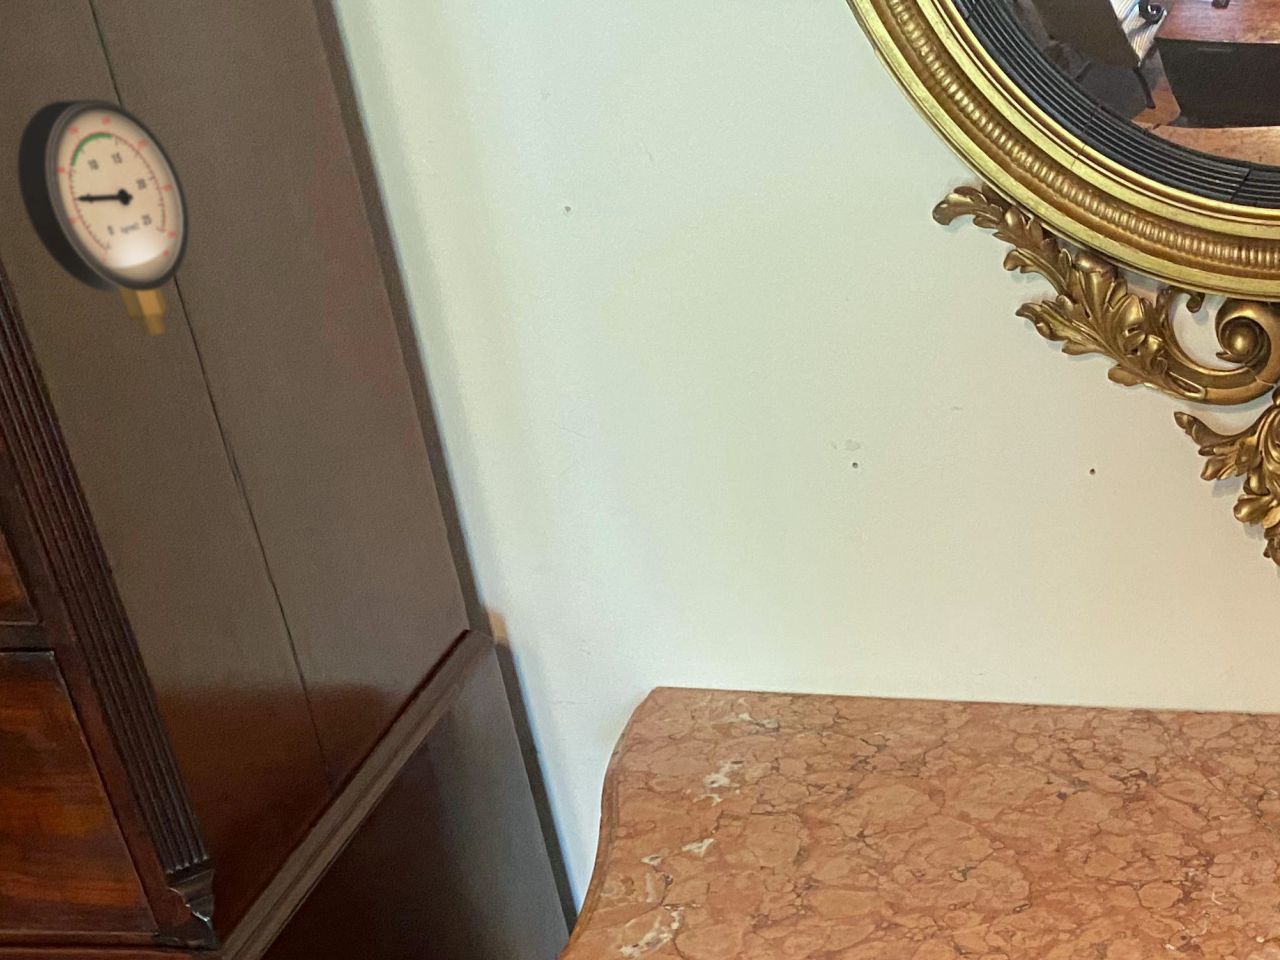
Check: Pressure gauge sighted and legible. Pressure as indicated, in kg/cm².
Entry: 5 kg/cm²
